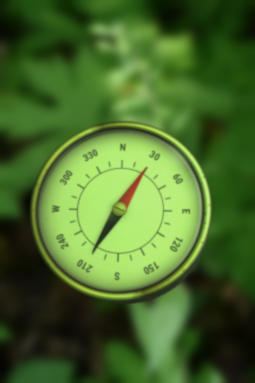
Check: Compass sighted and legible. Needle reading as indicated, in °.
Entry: 30 °
